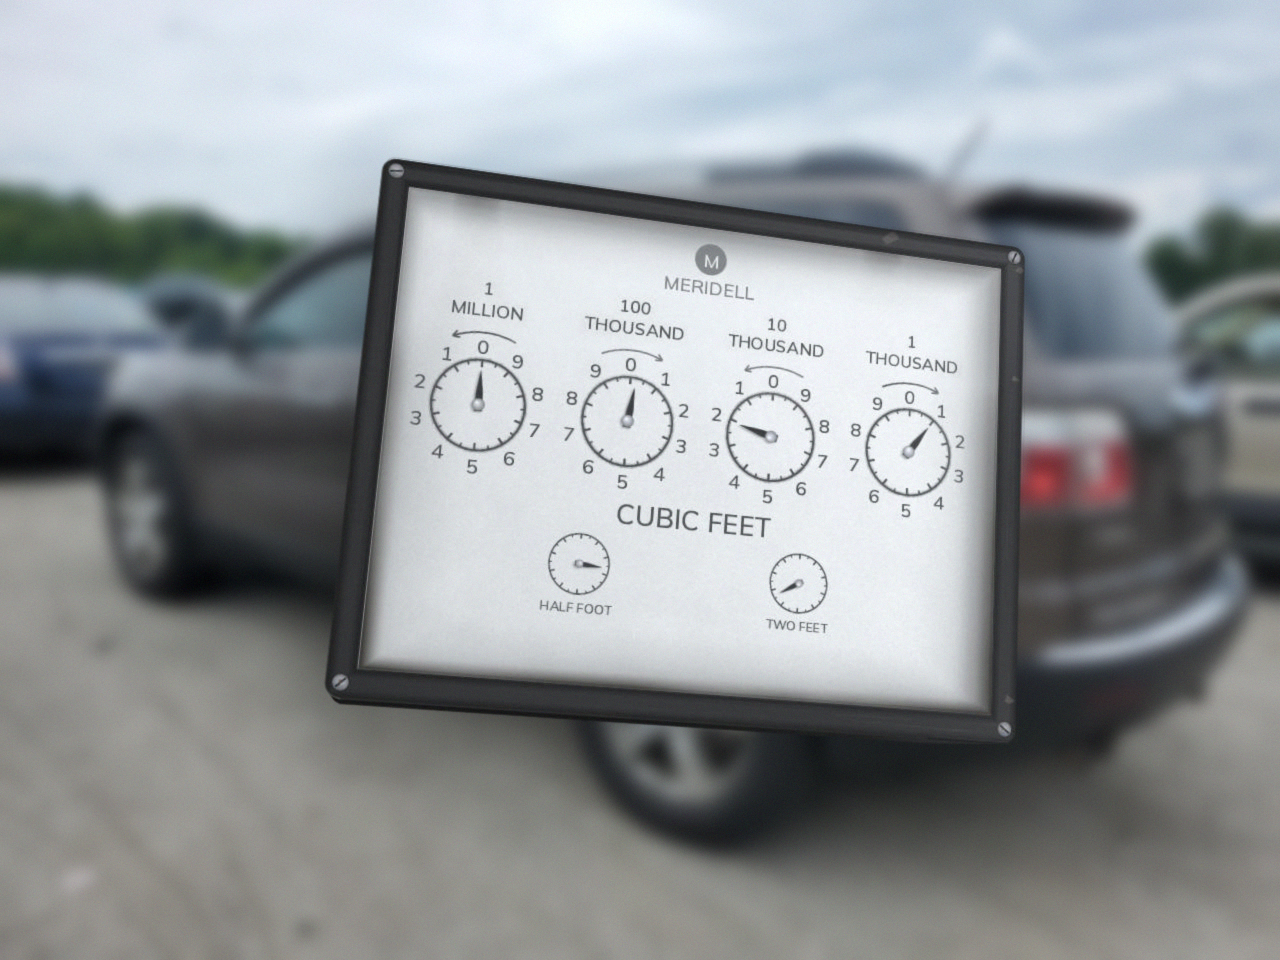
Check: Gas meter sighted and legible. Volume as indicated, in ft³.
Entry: 2100 ft³
